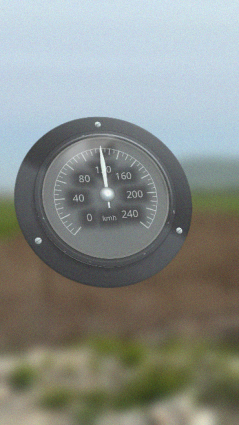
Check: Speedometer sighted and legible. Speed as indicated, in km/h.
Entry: 120 km/h
